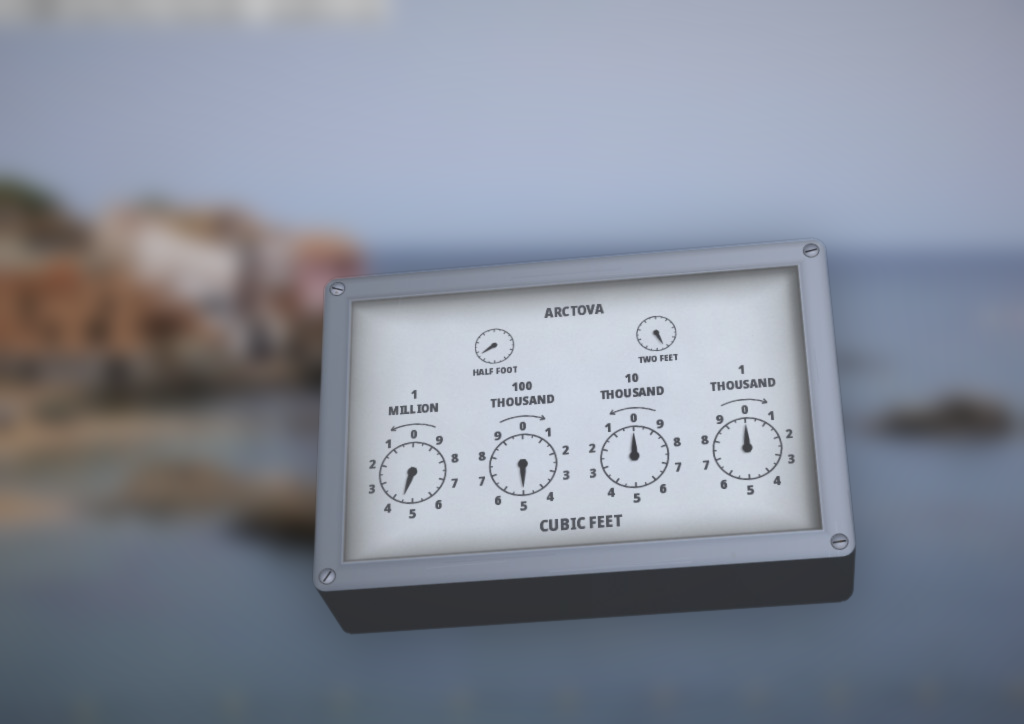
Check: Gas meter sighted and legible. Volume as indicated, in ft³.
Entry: 450000 ft³
